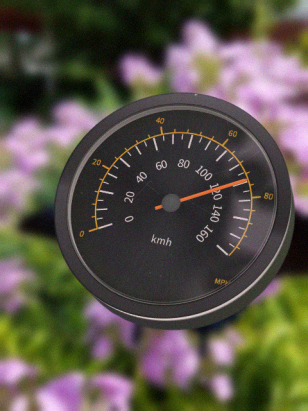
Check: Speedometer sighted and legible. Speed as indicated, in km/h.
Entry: 120 km/h
